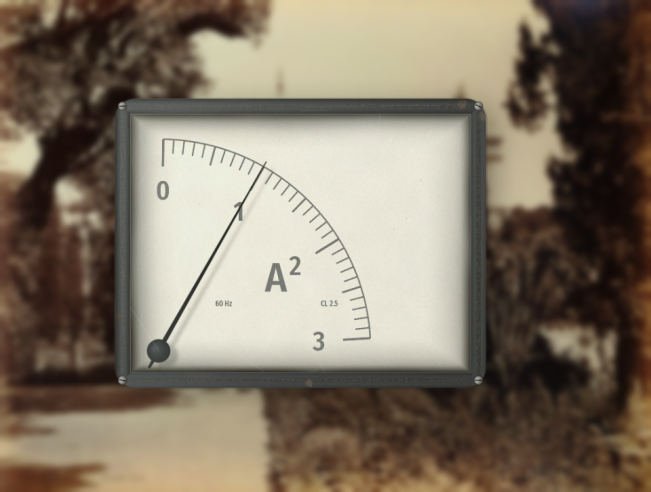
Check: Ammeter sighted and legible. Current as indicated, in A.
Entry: 1 A
